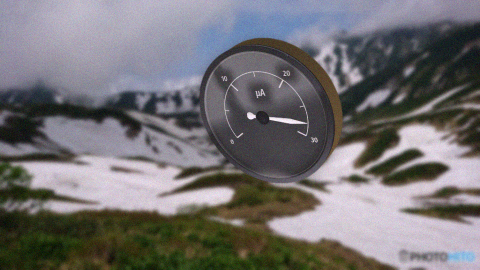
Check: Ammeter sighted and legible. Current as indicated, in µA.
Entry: 27.5 µA
